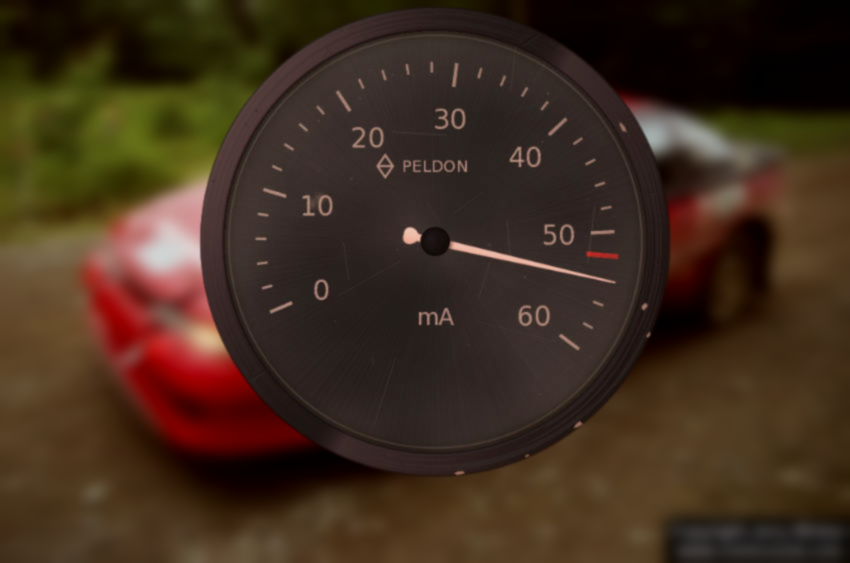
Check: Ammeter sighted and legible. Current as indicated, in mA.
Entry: 54 mA
